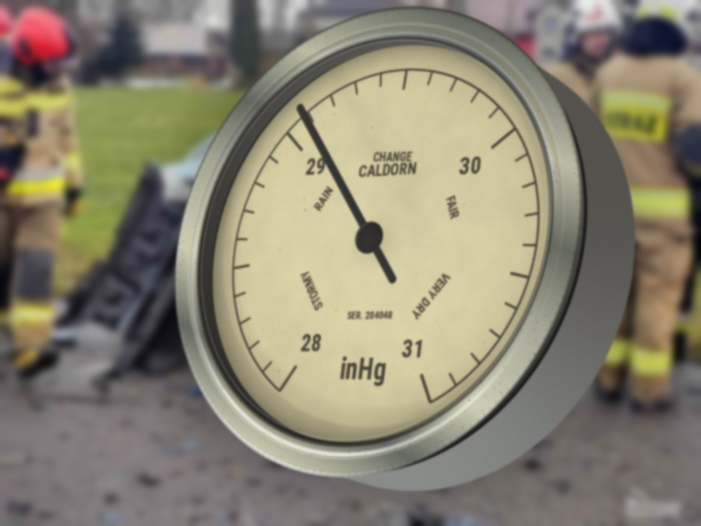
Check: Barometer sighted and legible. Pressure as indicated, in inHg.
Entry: 29.1 inHg
